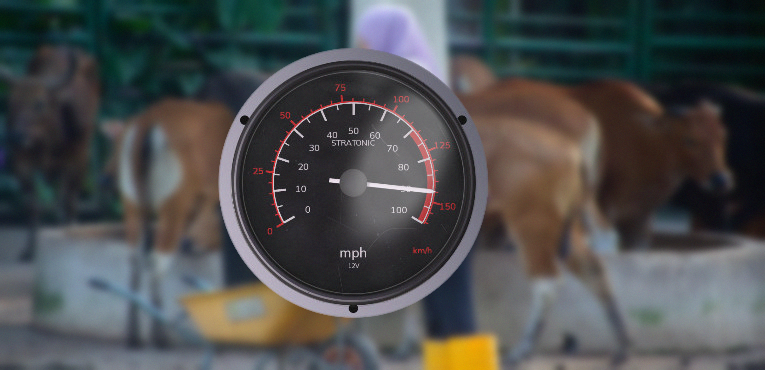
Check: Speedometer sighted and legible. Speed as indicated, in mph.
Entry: 90 mph
